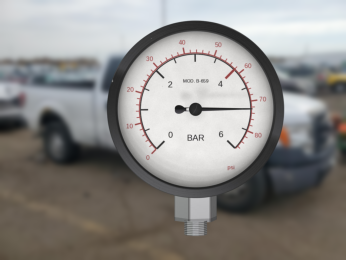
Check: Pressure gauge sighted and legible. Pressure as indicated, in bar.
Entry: 5 bar
